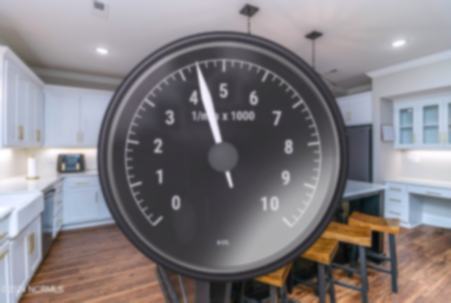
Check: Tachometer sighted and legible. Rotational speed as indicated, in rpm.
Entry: 4400 rpm
